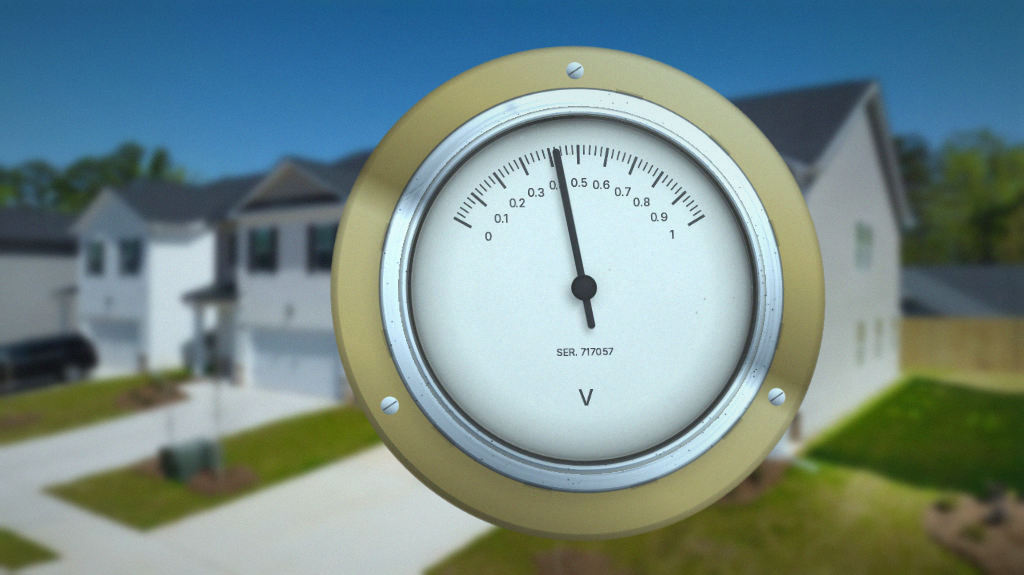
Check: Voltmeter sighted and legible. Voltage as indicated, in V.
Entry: 0.42 V
